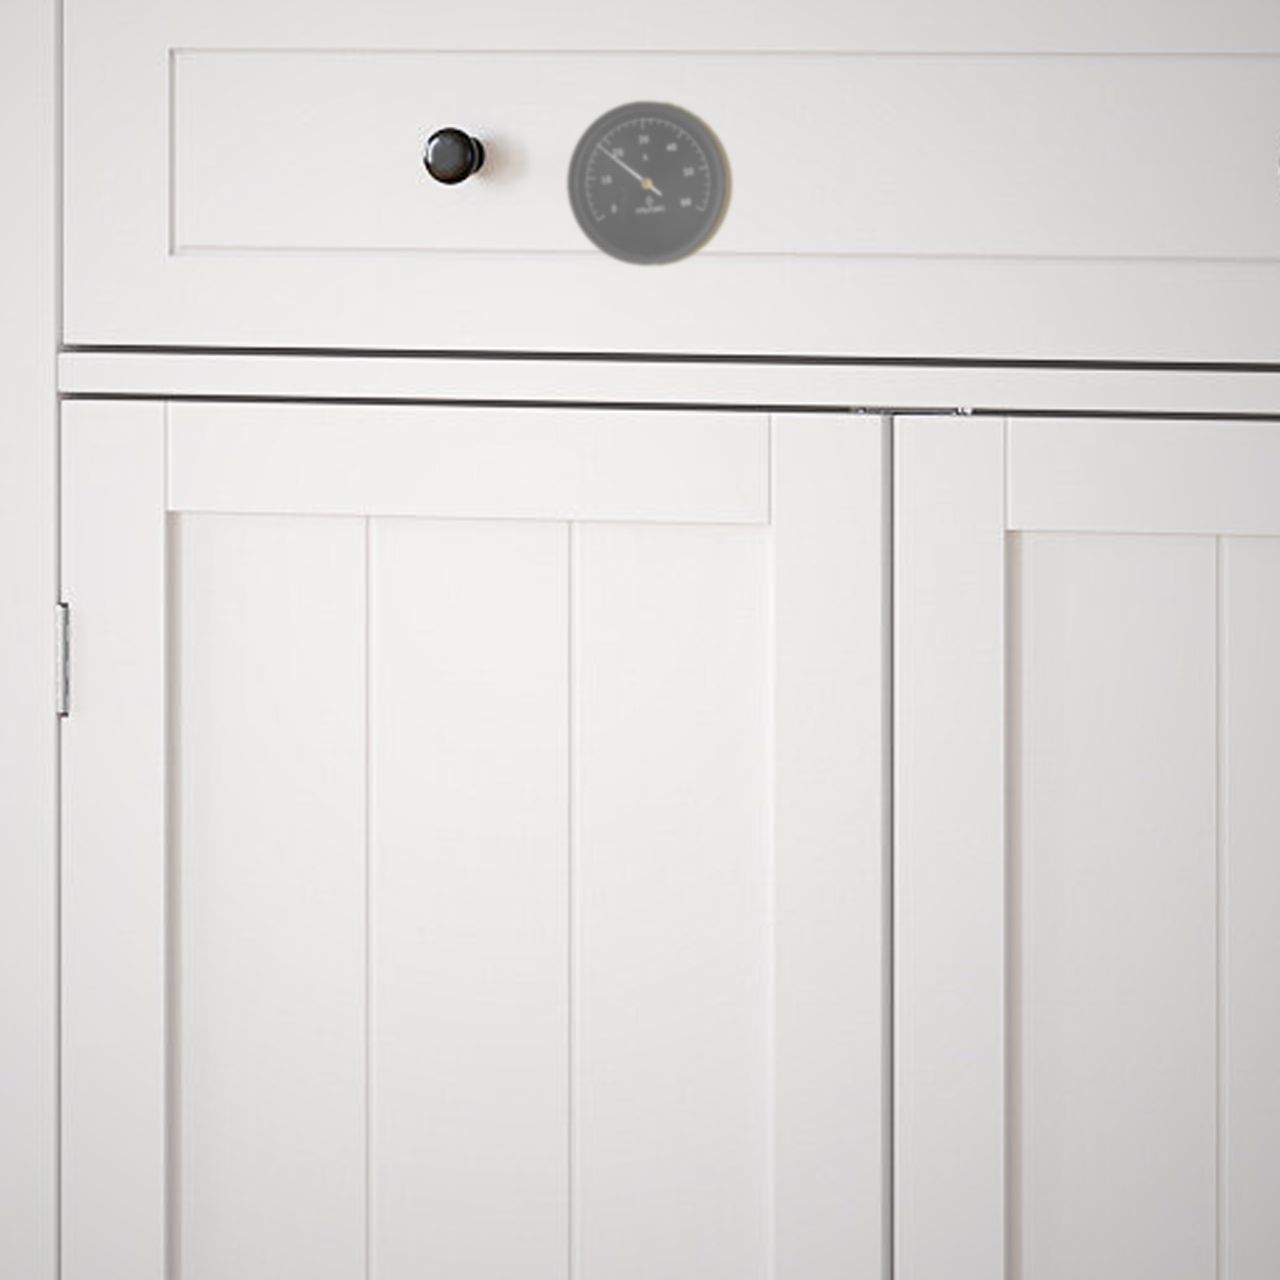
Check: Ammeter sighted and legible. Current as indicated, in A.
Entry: 18 A
